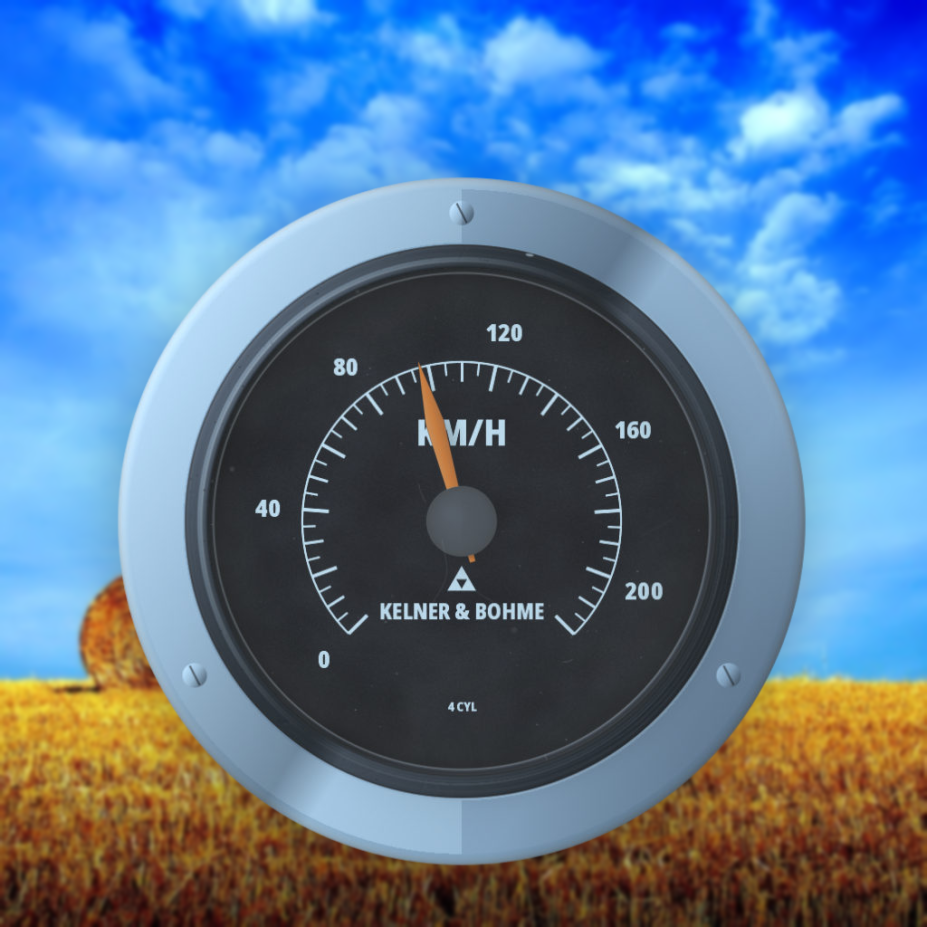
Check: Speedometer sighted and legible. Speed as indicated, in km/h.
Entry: 97.5 km/h
